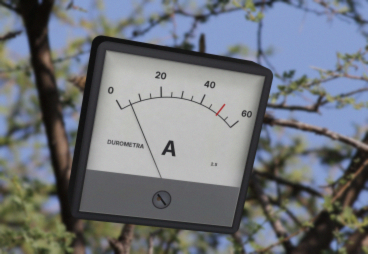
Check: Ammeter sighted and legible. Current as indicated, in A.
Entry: 5 A
